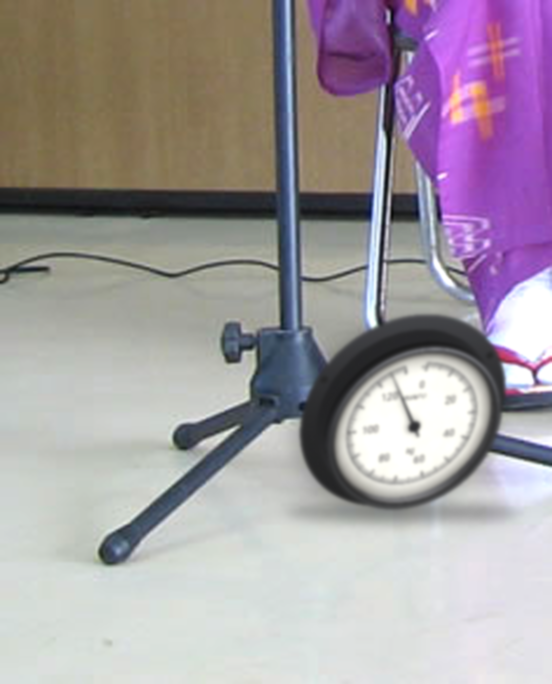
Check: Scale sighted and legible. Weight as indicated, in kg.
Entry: 125 kg
